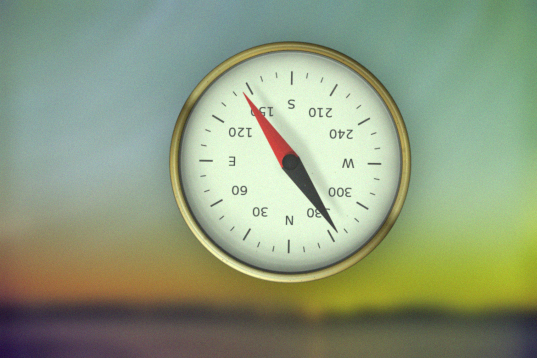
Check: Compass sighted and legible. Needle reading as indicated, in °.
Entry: 145 °
